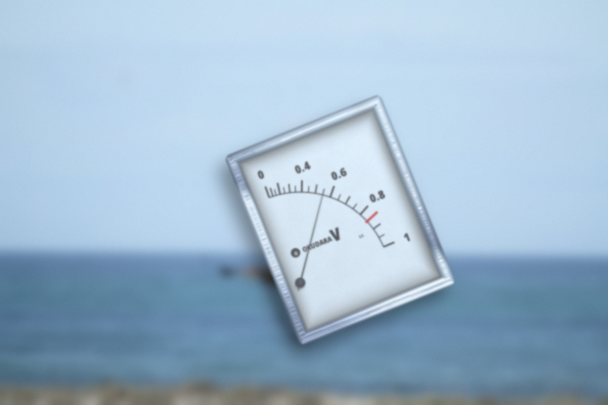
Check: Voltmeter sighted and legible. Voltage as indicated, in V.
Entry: 0.55 V
